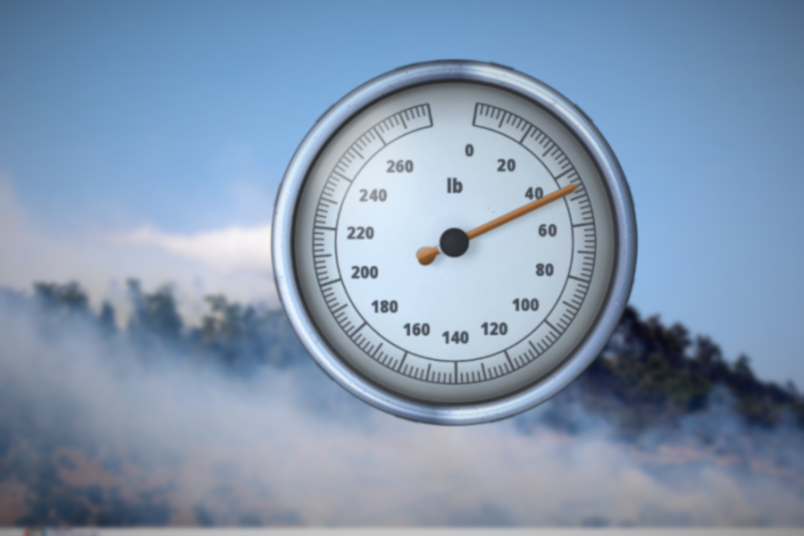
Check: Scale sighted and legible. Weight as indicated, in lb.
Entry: 46 lb
